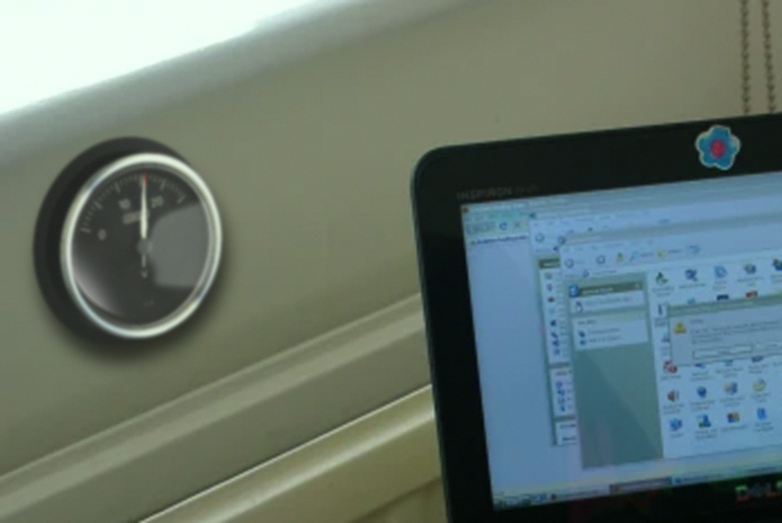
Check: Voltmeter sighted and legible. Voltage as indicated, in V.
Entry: 15 V
